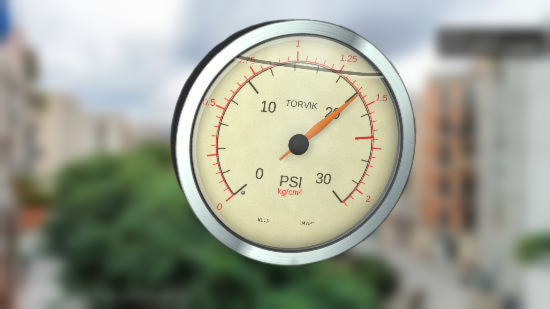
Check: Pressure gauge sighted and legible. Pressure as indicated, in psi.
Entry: 20 psi
